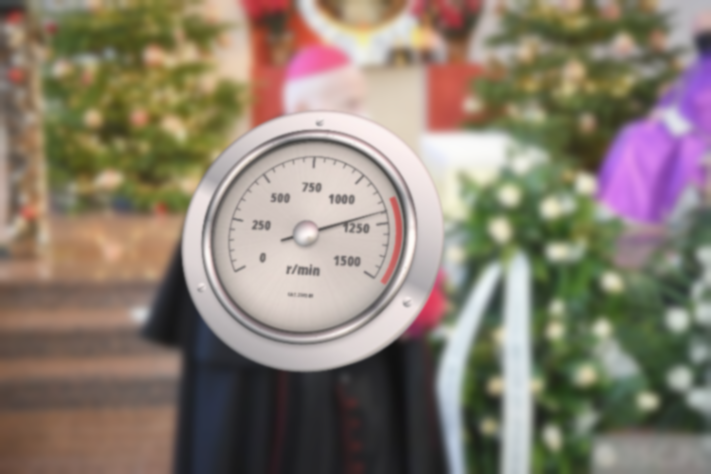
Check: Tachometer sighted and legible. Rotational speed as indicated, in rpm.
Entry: 1200 rpm
